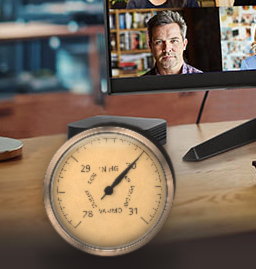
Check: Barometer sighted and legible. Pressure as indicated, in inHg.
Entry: 30 inHg
